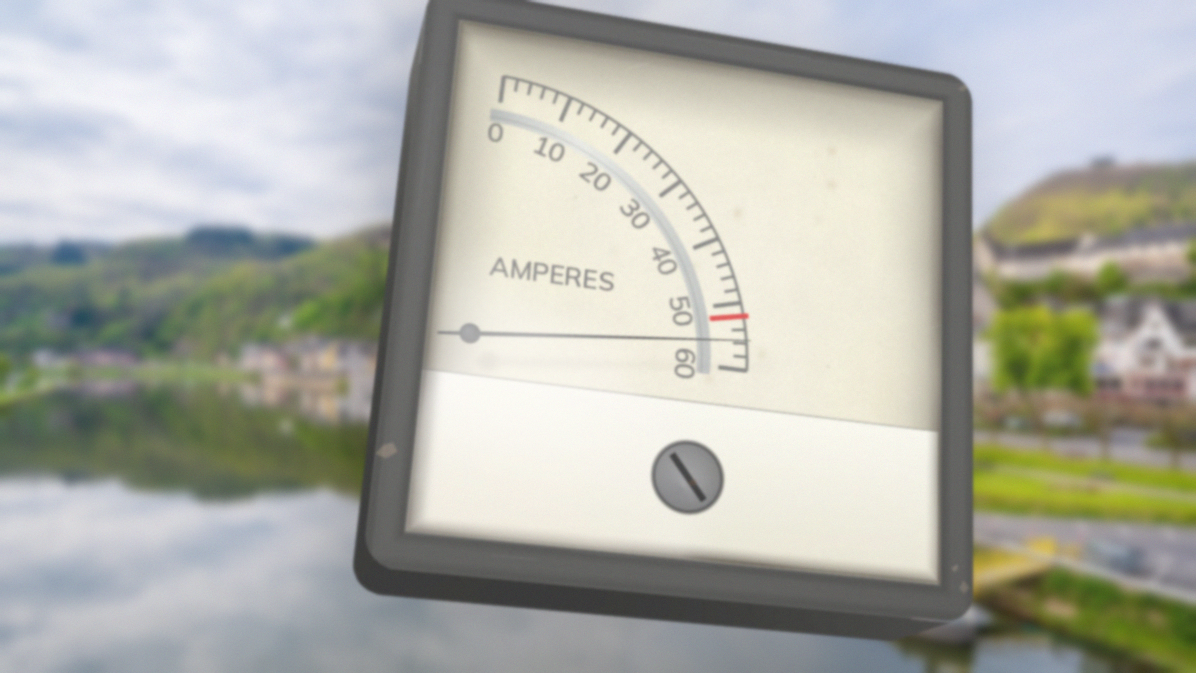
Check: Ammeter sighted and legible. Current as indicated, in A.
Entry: 56 A
